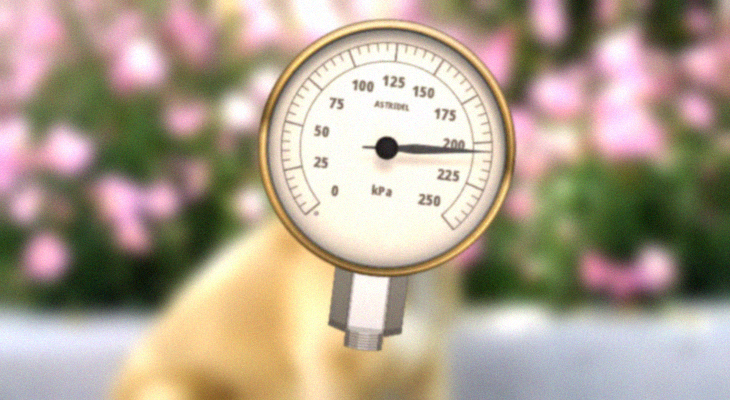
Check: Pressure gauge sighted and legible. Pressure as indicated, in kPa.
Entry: 205 kPa
